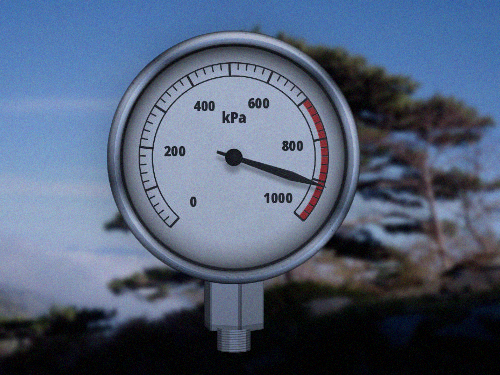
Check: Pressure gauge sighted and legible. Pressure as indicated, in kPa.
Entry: 910 kPa
